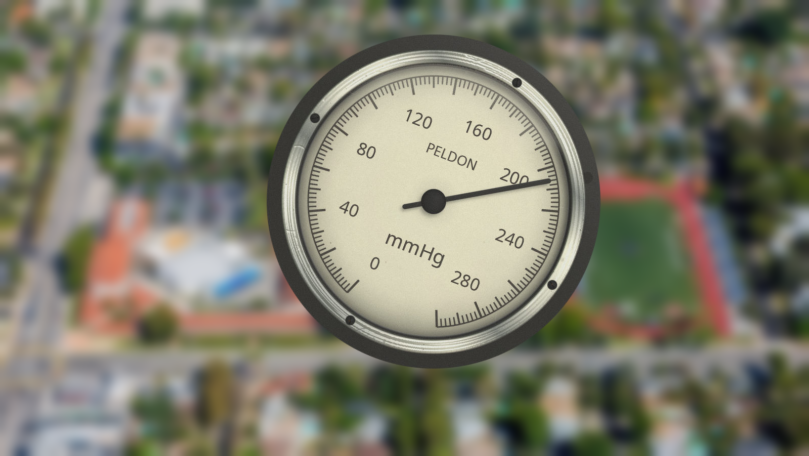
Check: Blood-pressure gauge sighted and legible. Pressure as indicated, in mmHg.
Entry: 206 mmHg
